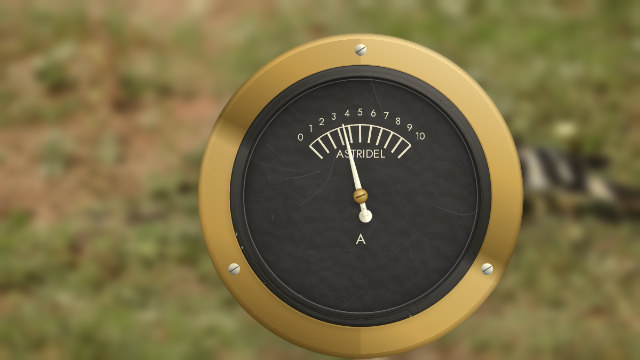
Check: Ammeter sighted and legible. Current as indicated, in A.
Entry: 3.5 A
